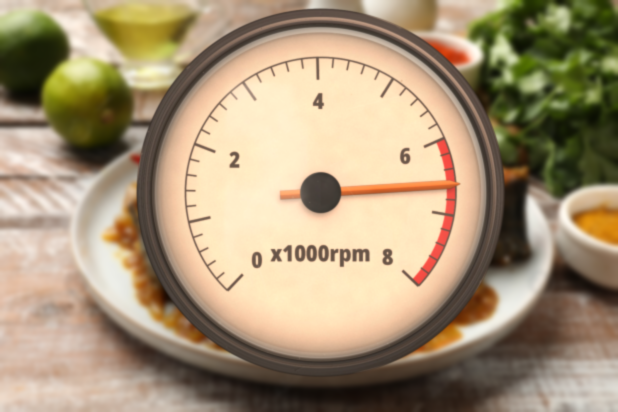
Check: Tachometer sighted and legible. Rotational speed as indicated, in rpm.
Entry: 6600 rpm
